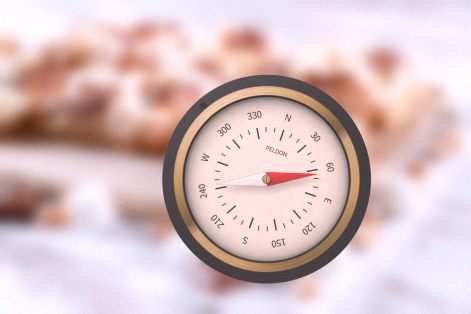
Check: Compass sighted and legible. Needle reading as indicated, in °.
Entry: 65 °
